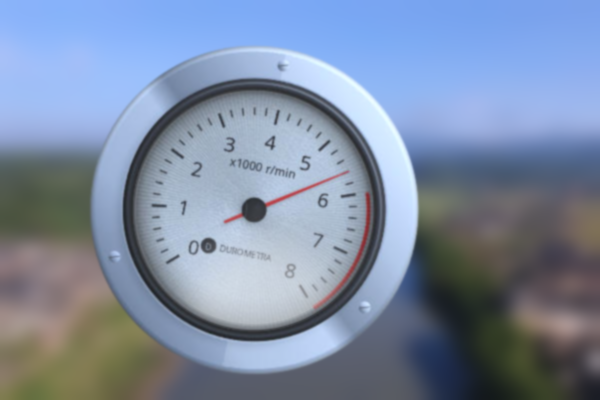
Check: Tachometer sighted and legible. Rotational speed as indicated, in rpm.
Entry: 5600 rpm
